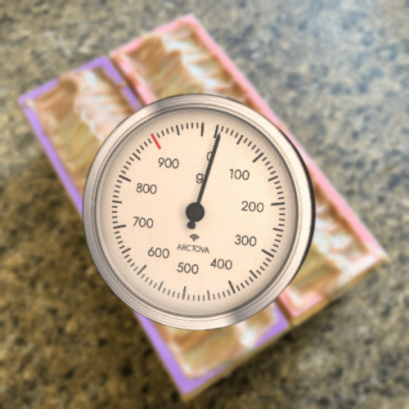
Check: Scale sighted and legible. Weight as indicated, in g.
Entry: 10 g
